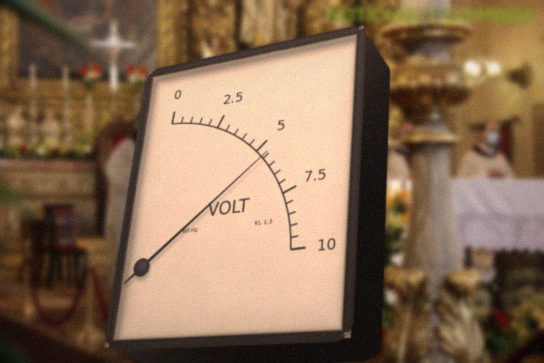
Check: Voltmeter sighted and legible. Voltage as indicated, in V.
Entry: 5.5 V
